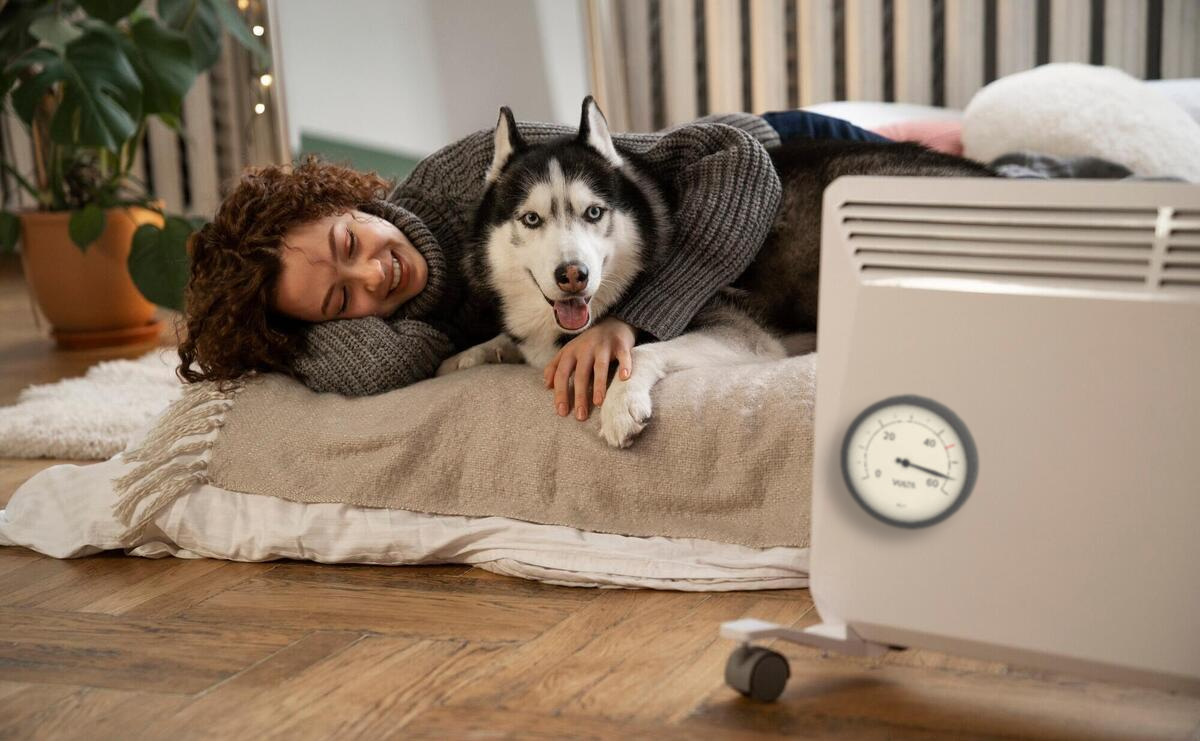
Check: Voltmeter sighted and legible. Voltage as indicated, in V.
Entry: 55 V
